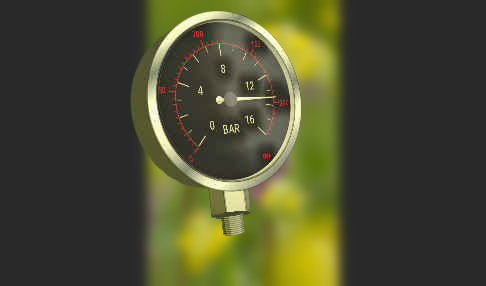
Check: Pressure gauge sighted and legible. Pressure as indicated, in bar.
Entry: 13.5 bar
